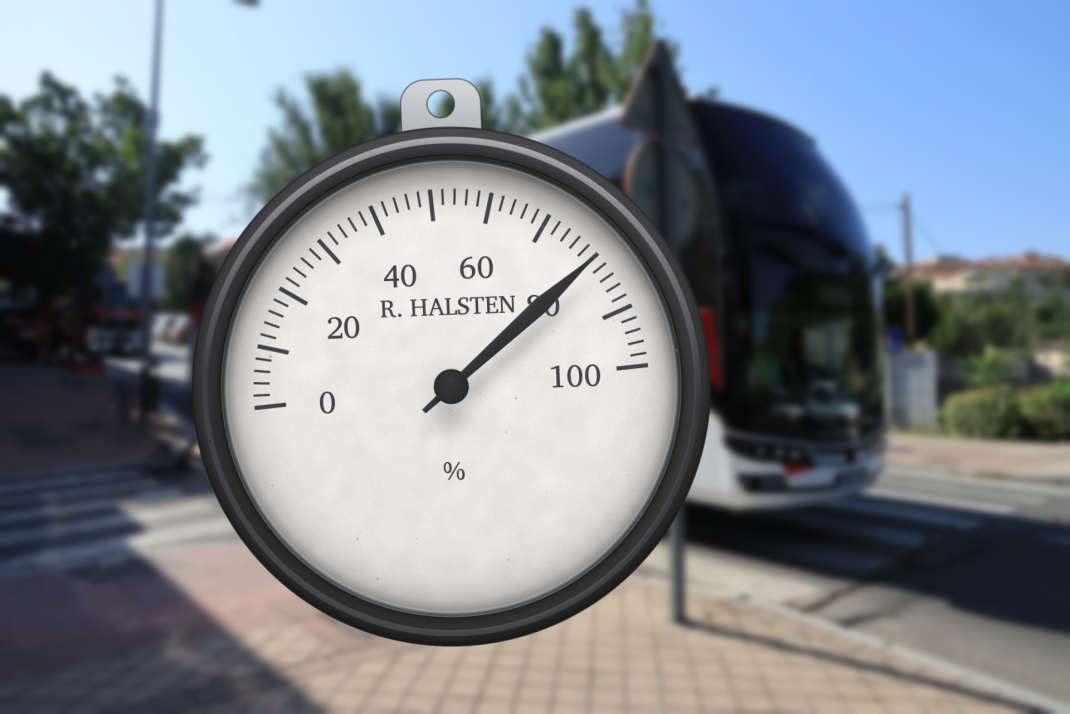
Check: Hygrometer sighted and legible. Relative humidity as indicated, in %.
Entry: 80 %
